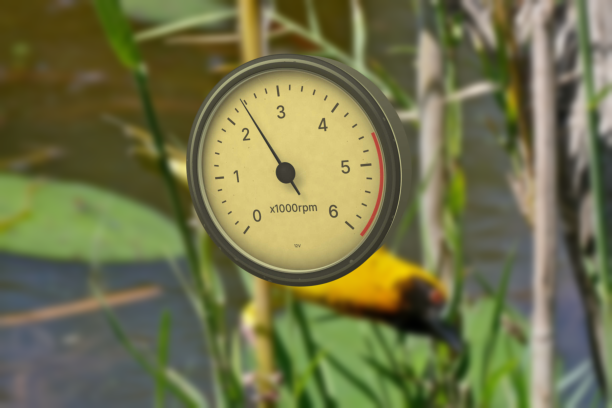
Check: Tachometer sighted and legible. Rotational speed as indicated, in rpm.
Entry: 2400 rpm
